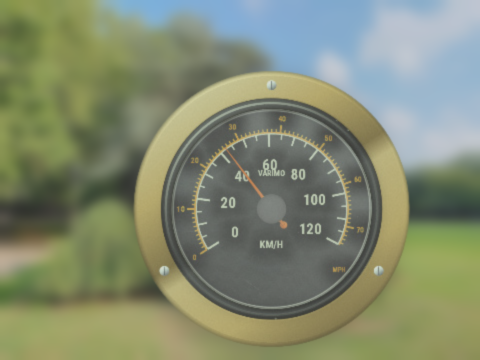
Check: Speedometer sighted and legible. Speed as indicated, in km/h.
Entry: 42.5 km/h
